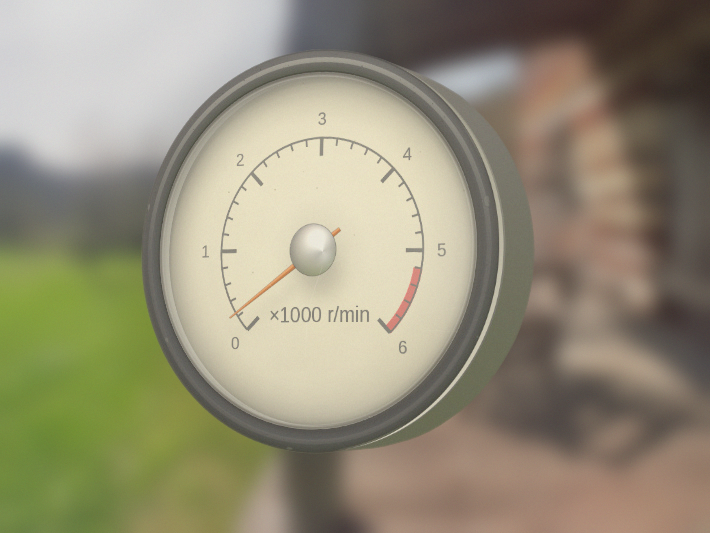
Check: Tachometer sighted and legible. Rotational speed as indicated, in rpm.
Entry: 200 rpm
